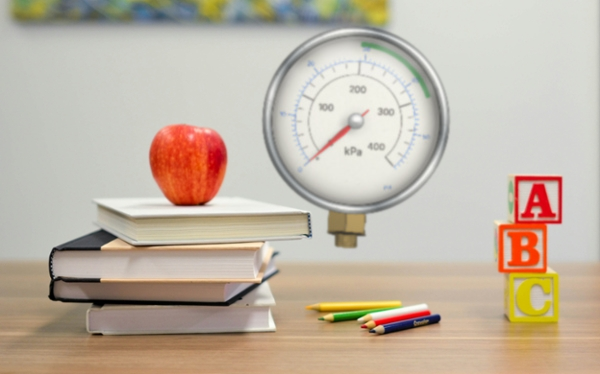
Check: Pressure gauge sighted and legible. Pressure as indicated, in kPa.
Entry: 0 kPa
